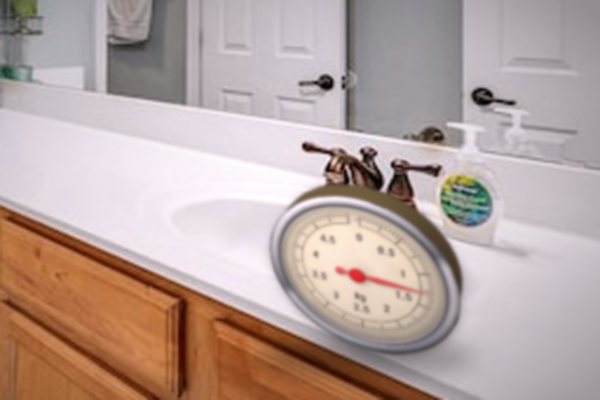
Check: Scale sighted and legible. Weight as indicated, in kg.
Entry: 1.25 kg
